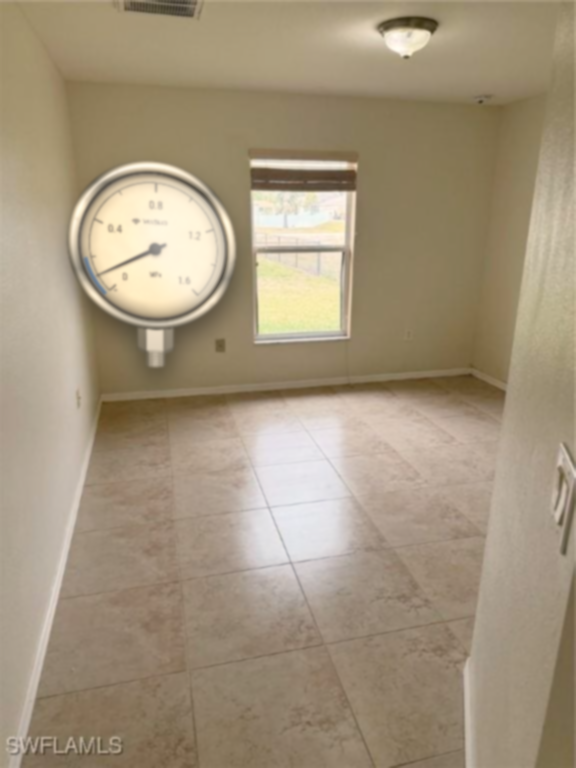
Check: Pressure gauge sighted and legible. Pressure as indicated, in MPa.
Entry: 0.1 MPa
